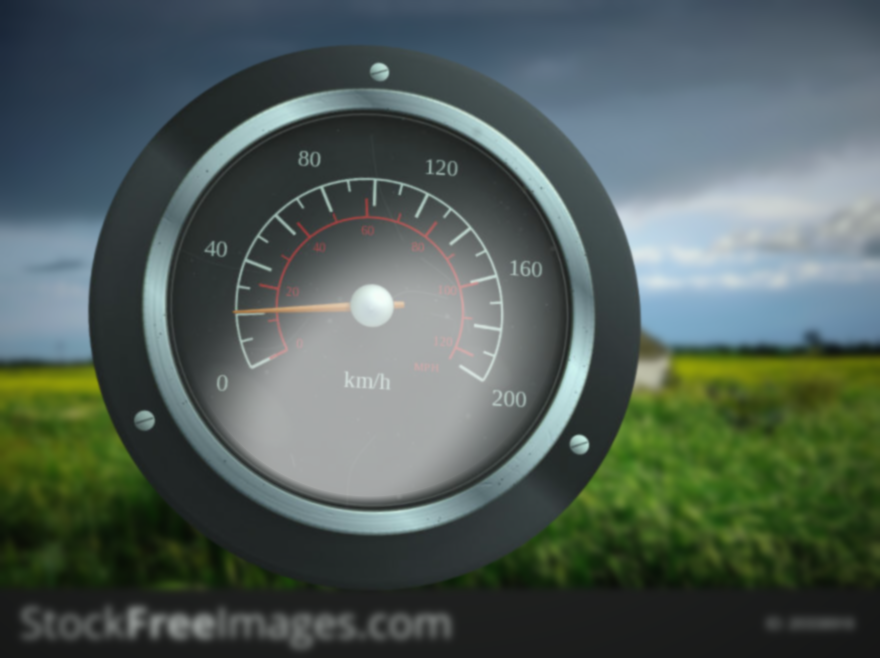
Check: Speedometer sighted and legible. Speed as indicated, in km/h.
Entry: 20 km/h
